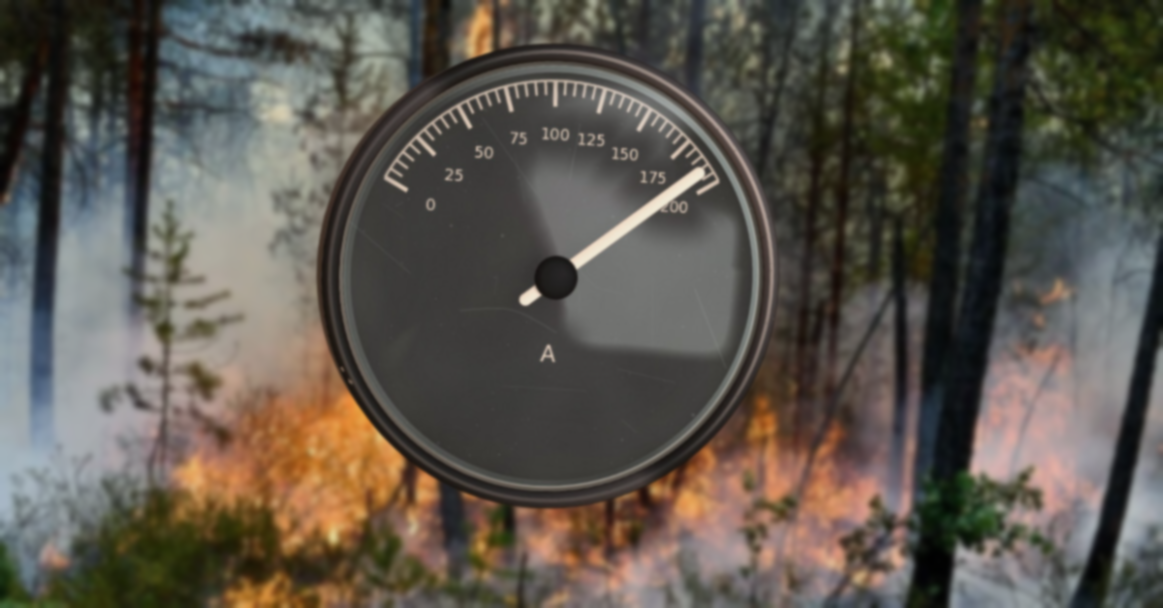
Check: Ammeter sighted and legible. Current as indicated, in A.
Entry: 190 A
